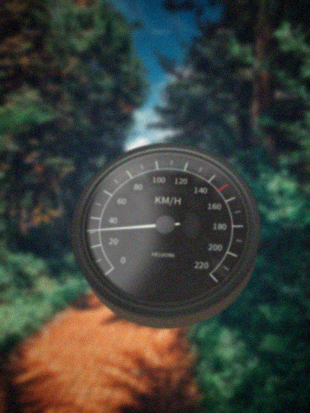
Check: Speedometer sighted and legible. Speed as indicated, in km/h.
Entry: 30 km/h
